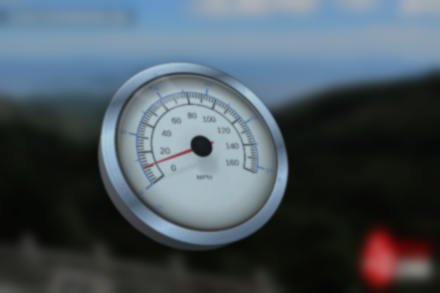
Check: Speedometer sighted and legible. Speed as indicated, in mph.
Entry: 10 mph
